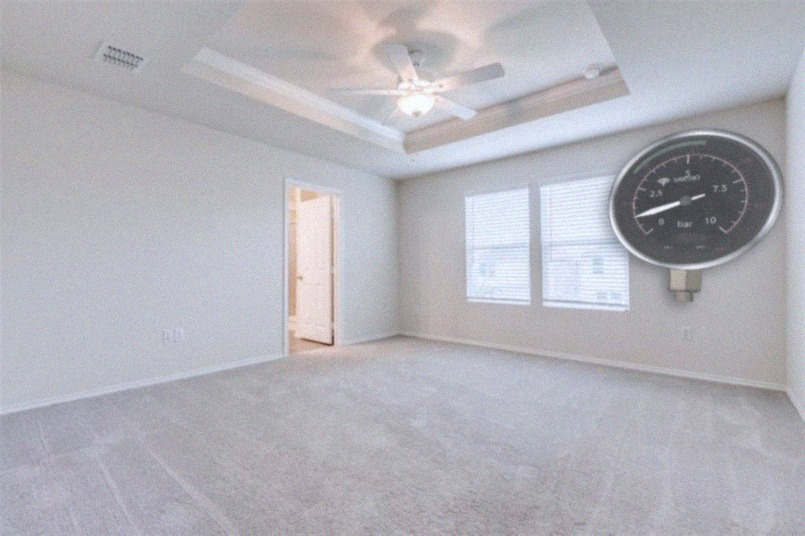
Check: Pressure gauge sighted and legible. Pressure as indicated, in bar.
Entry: 1 bar
